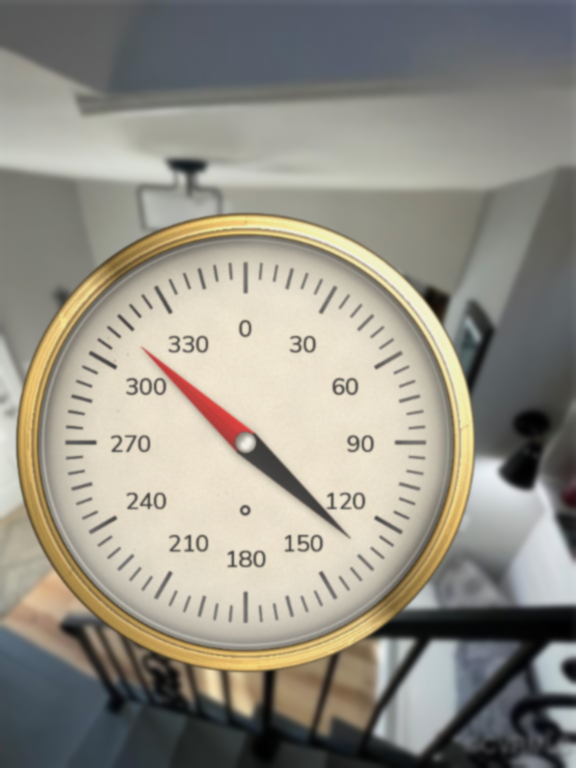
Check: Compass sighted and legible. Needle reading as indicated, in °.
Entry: 312.5 °
